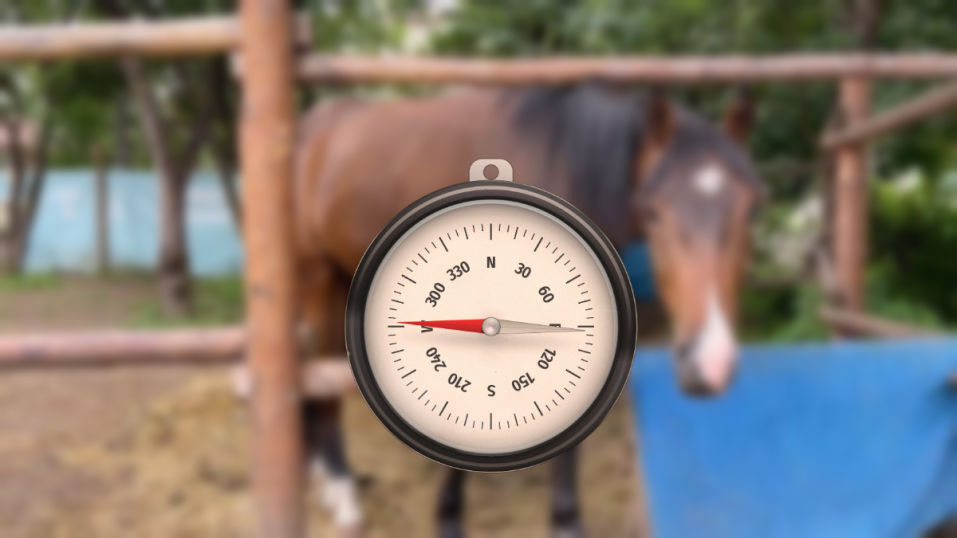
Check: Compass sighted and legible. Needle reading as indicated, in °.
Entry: 272.5 °
